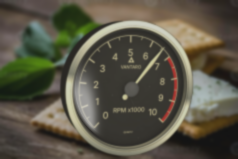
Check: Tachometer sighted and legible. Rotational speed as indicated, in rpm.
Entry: 6500 rpm
